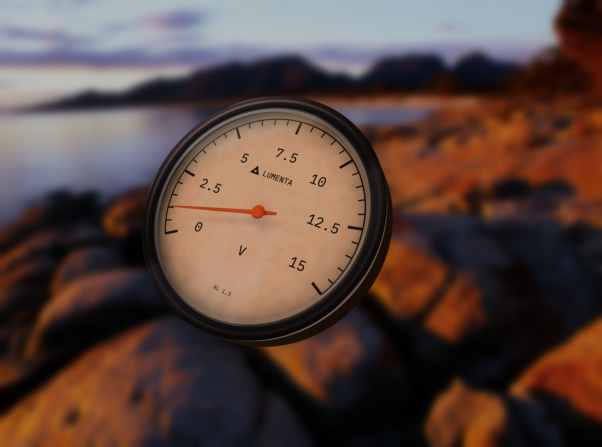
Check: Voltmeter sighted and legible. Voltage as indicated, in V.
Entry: 1 V
